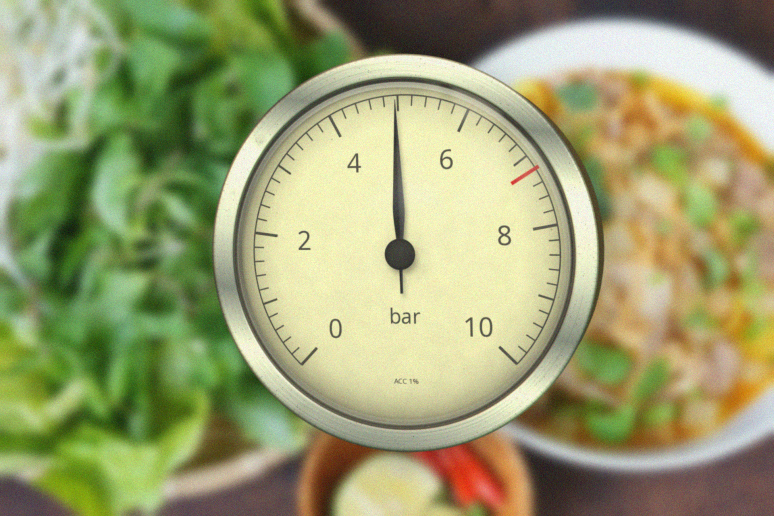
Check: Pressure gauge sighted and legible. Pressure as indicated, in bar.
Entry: 5 bar
